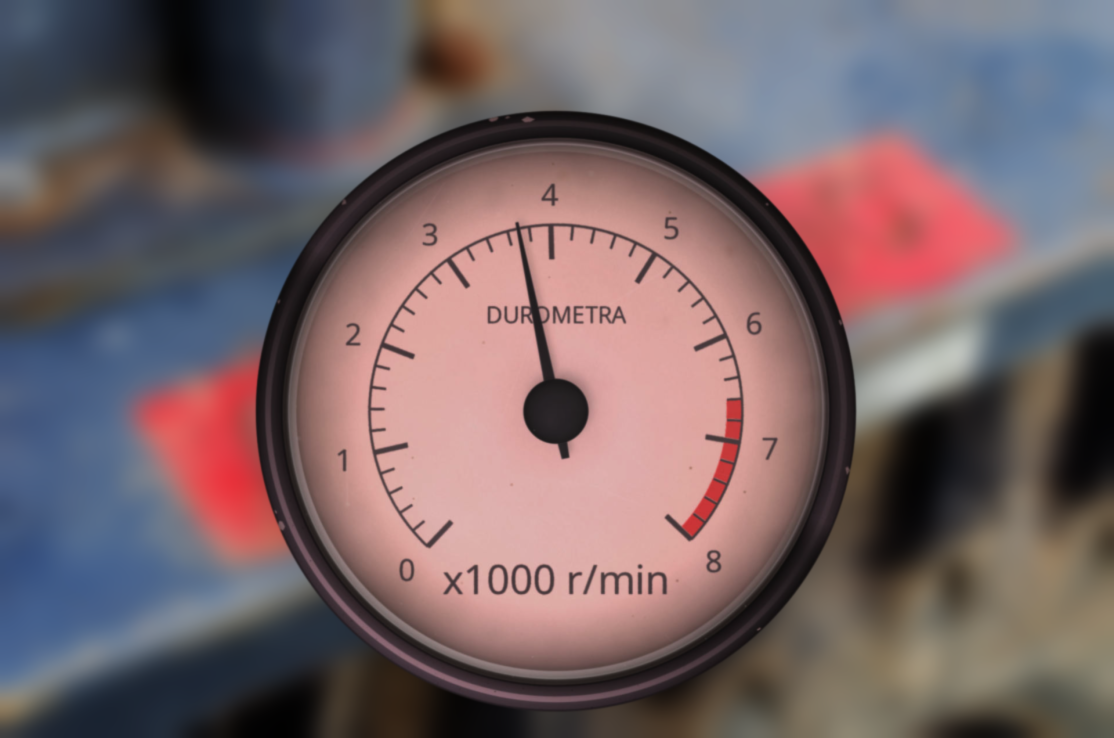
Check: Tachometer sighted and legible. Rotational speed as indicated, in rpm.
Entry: 3700 rpm
